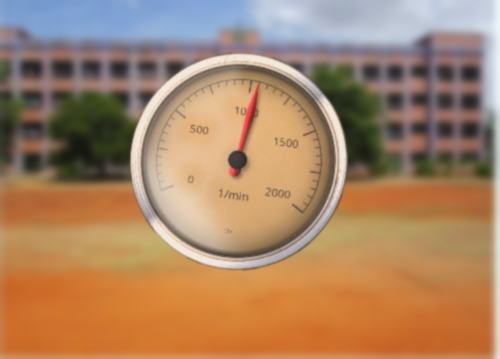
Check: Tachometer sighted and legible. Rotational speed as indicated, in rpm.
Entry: 1050 rpm
